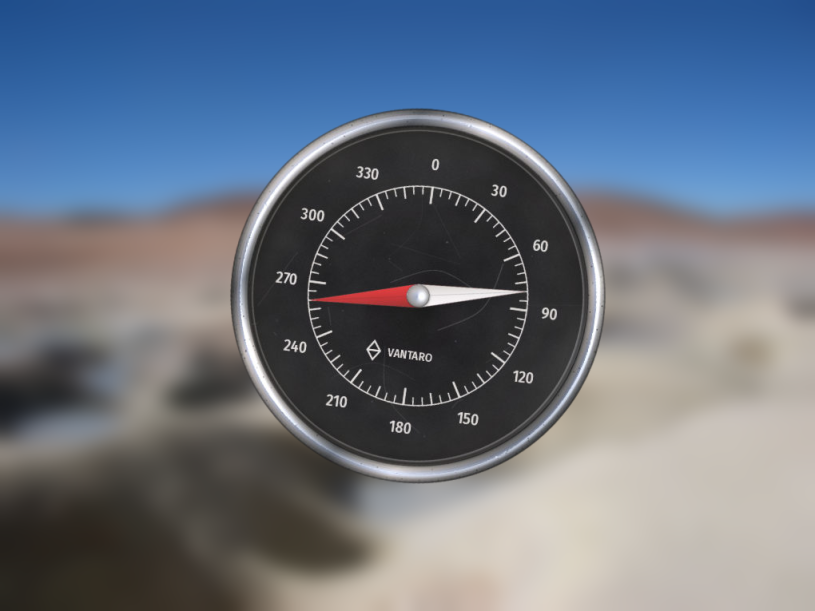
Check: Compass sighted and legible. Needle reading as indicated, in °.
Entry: 260 °
